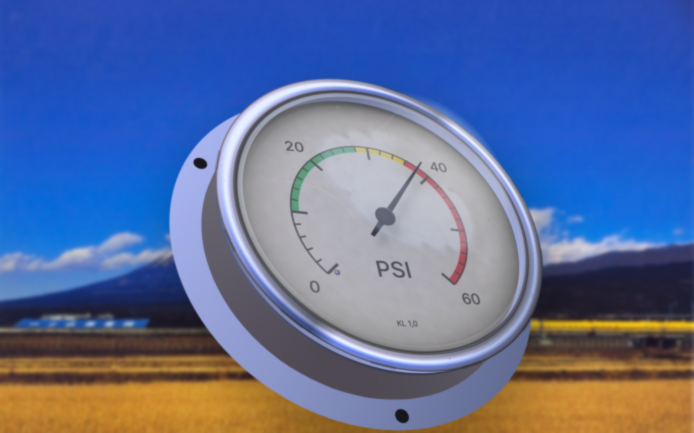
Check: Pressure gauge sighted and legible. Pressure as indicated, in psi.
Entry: 38 psi
